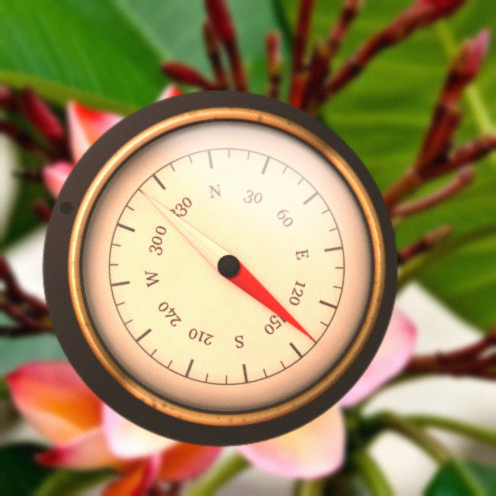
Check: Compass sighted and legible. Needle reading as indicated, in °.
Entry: 140 °
